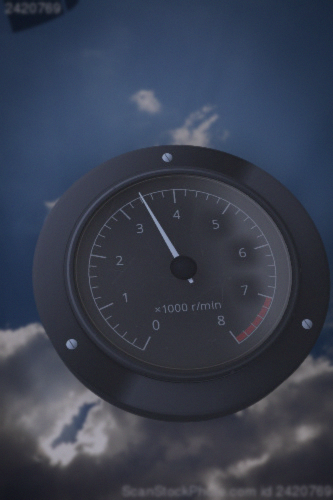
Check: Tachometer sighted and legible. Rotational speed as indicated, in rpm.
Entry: 3400 rpm
